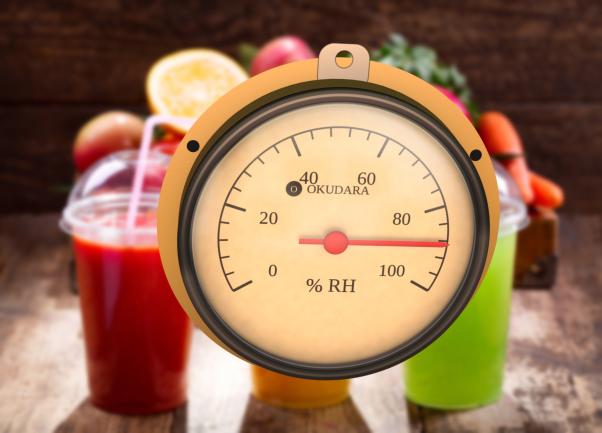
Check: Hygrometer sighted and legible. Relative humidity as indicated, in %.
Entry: 88 %
